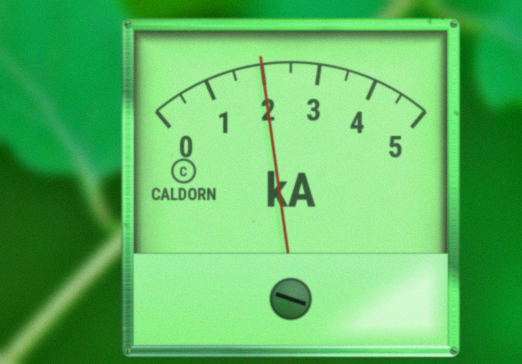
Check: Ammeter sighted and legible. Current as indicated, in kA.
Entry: 2 kA
